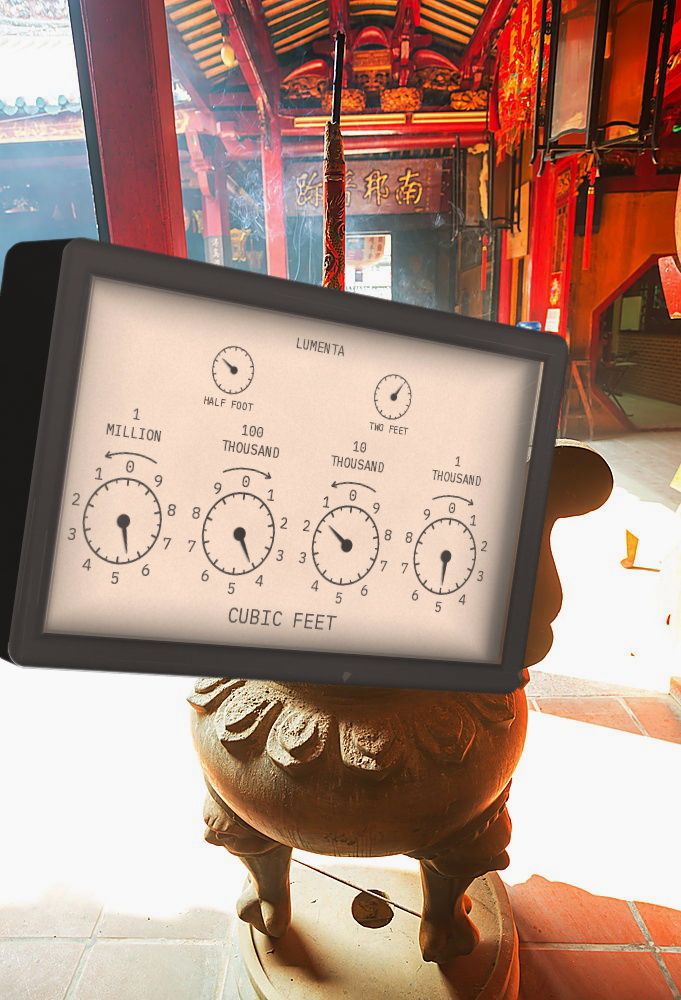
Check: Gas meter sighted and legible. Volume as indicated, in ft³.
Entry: 541500 ft³
